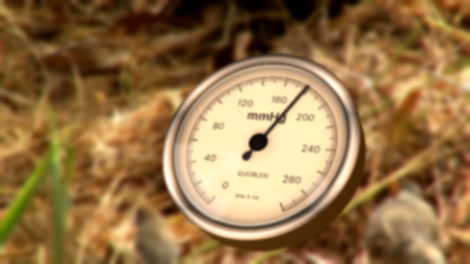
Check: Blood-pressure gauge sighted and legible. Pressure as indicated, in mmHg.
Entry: 180 mmHg
